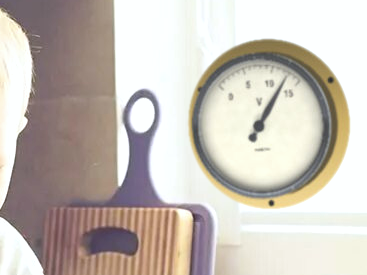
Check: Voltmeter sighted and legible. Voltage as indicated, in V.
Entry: 13 V
